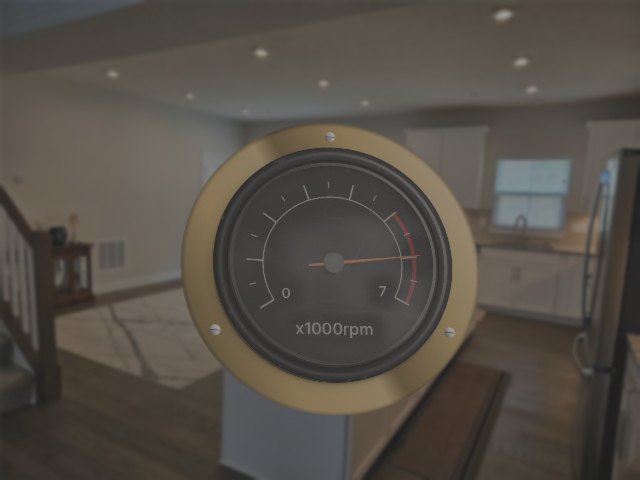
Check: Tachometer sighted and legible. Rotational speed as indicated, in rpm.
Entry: 6000 rpm
